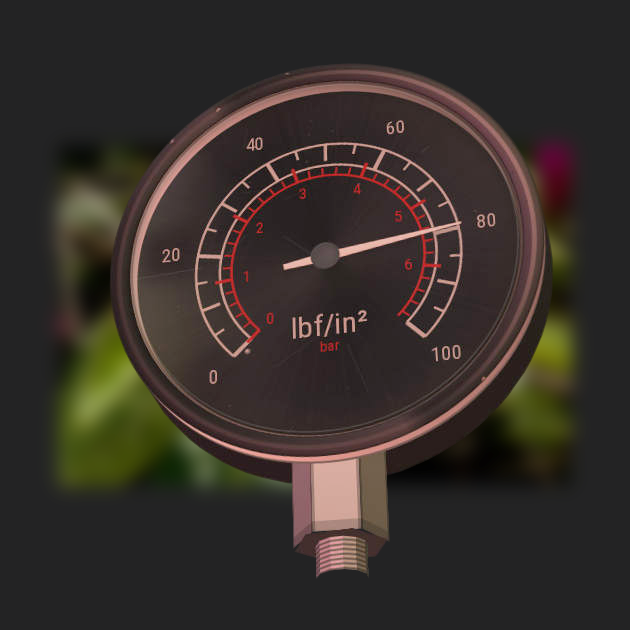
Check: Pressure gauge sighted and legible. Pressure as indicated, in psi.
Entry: 80 psi
